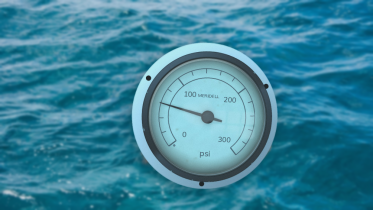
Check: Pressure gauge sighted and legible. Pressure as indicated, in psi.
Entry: 60 psi
